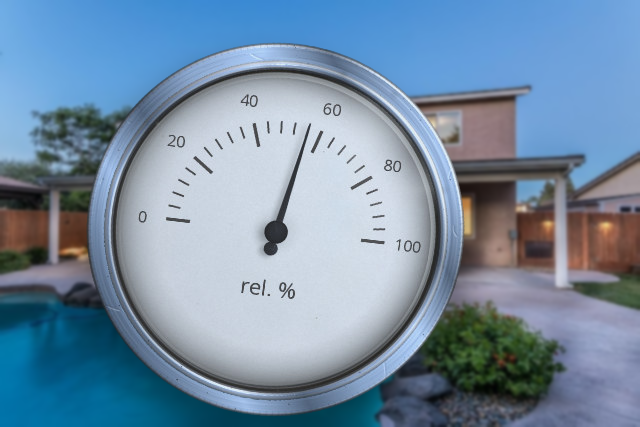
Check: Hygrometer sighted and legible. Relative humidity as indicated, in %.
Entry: 56 %
